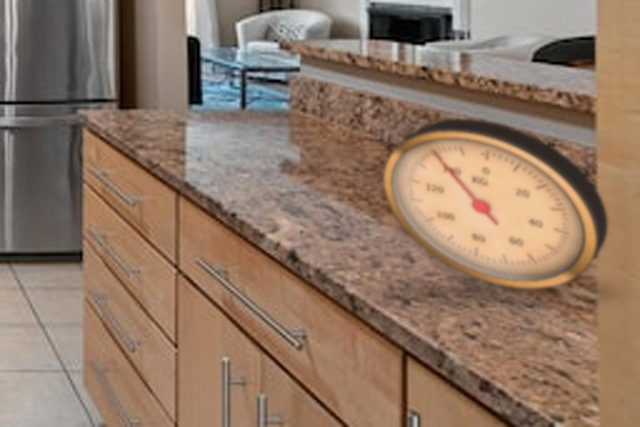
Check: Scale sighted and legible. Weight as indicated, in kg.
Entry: 140 kg
